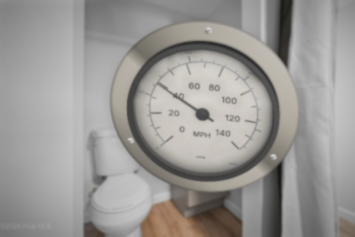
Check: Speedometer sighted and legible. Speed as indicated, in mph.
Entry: 40 mph
